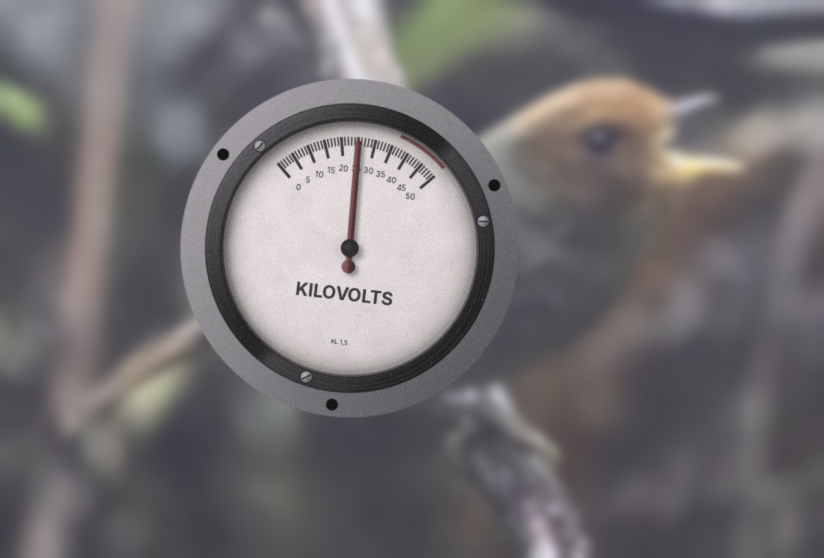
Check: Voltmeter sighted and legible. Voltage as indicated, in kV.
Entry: 25 kV
